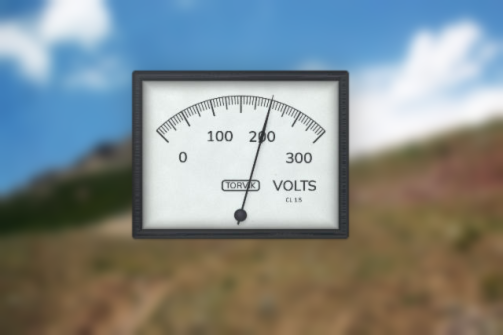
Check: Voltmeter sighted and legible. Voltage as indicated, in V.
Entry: 200 V
